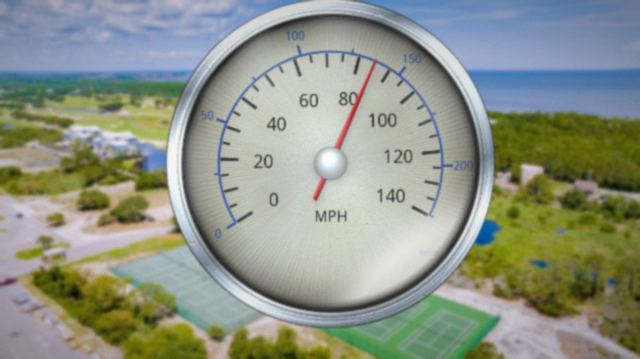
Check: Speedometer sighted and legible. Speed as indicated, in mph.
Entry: 85 mph
